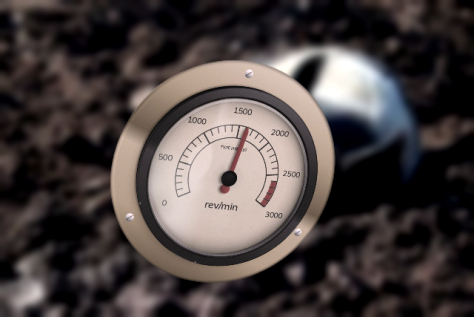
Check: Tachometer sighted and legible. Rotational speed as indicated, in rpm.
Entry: 1600 rpm
